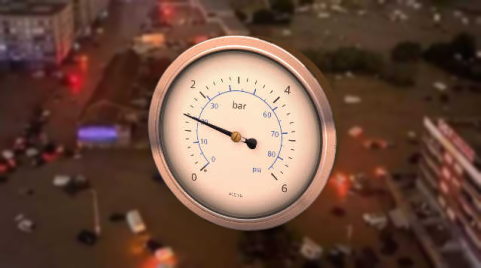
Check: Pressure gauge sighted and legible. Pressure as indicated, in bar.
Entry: 1.4 bar
